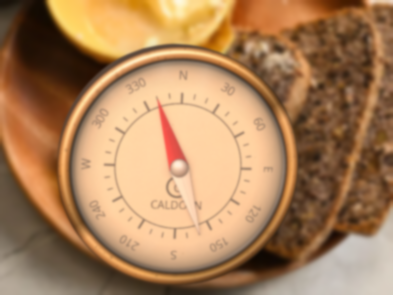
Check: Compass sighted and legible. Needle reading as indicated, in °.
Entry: 340 °
